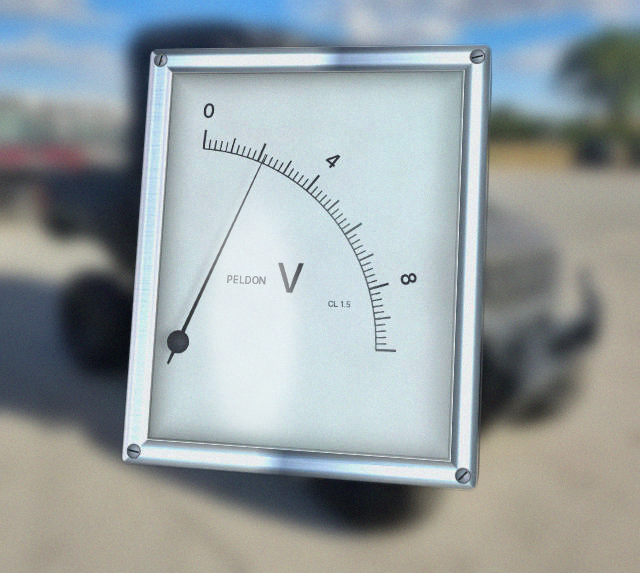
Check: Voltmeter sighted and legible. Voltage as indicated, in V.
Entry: 2.2 V
